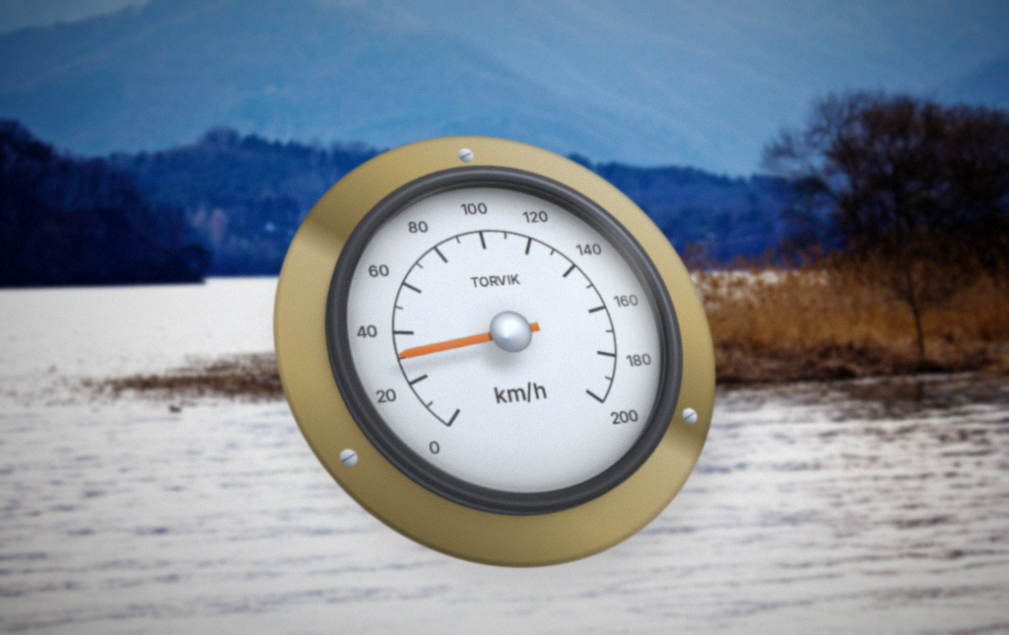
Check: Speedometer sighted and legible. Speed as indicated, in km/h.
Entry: 30 km/h
